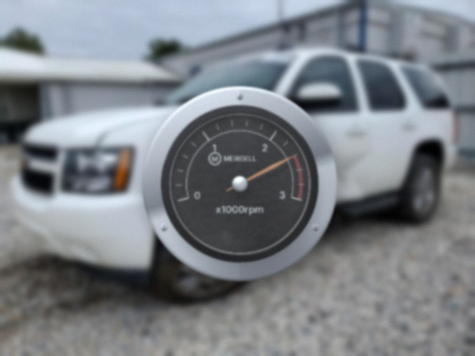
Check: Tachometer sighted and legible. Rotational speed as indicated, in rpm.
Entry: 2400 rpm
